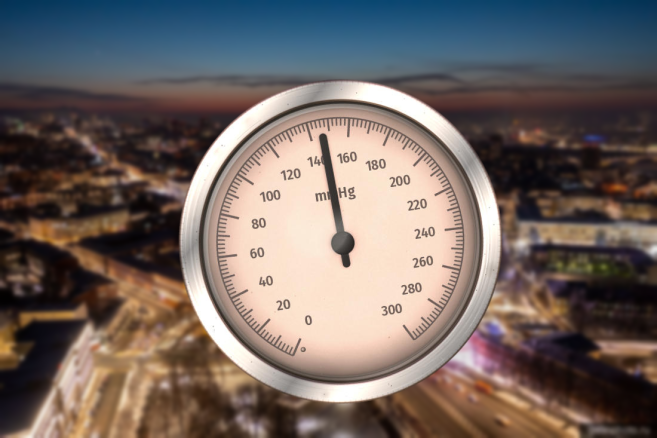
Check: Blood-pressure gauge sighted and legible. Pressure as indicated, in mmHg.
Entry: 146 mmHg
